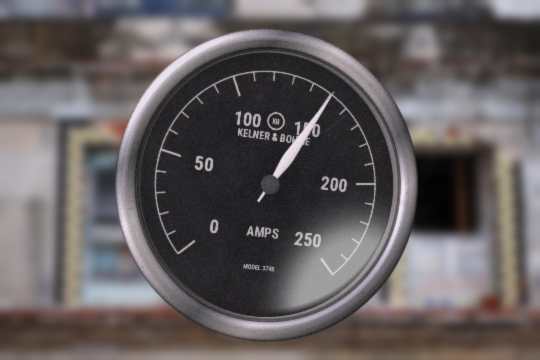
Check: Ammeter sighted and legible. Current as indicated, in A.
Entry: 150 A
